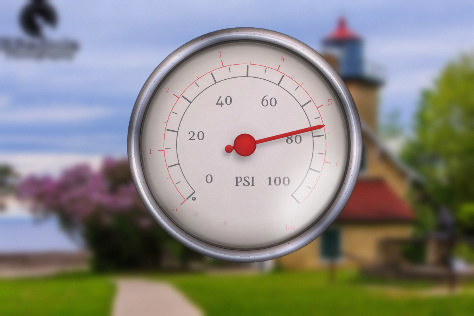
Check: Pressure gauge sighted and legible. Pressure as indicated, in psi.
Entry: 77.5 psi
